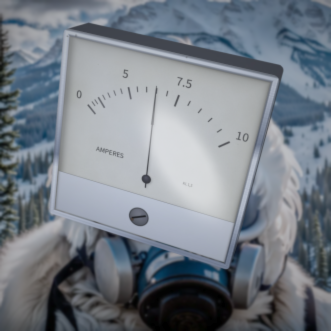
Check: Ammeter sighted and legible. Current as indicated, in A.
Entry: 6.5 A
